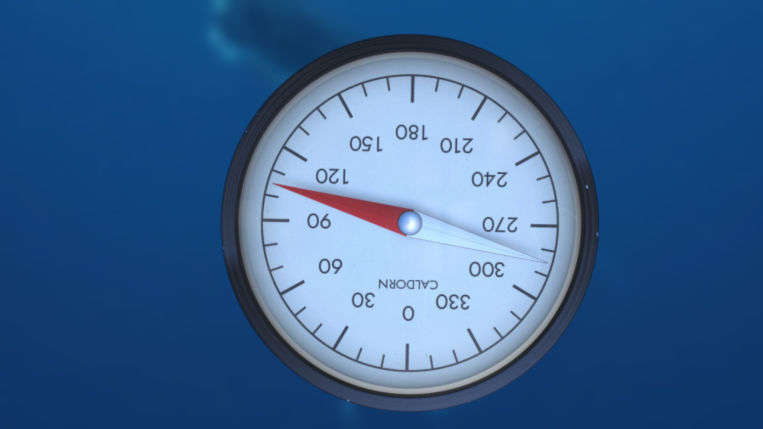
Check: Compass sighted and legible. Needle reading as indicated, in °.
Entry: 105 °
